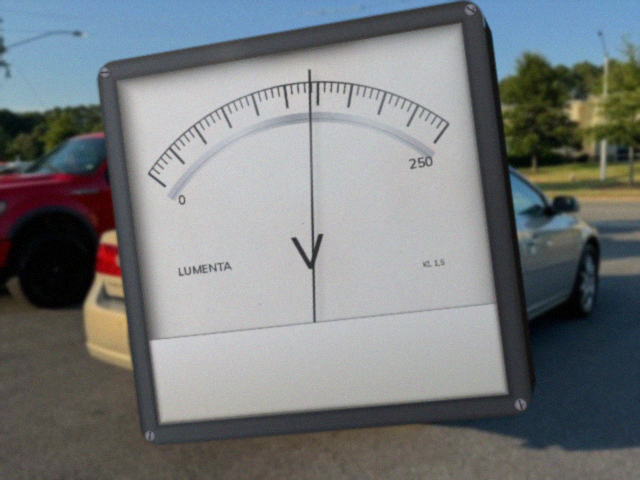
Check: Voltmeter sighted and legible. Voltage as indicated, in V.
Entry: 145 V
